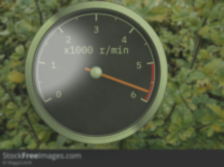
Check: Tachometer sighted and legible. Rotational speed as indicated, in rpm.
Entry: 5750 rpm
